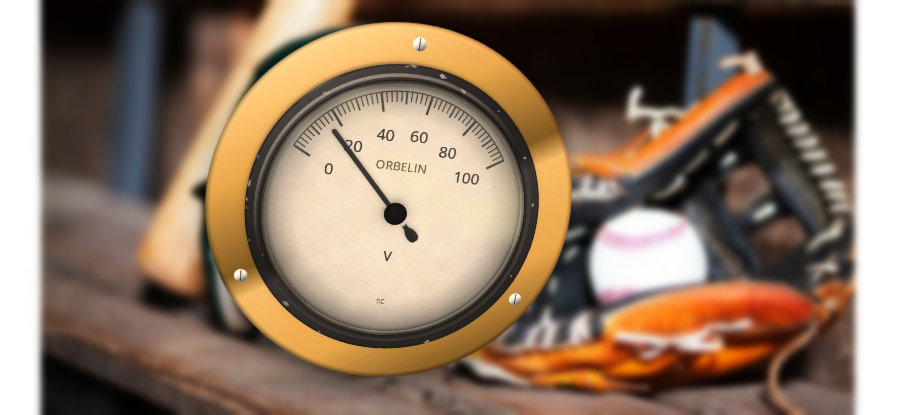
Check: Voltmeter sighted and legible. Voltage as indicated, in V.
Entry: 16 V
